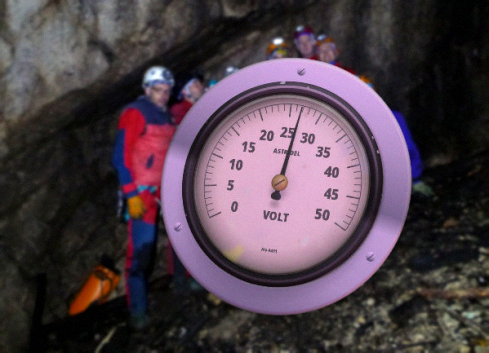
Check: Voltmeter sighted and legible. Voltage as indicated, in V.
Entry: 27 V
